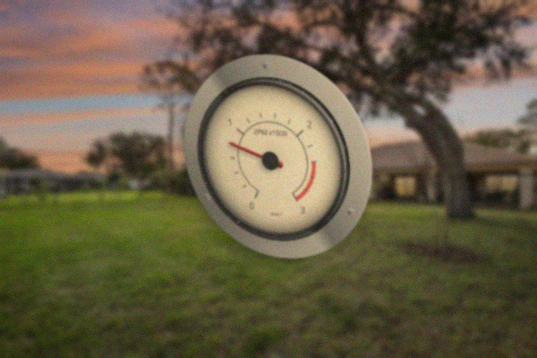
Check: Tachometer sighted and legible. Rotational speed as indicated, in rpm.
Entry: 800 rpm
